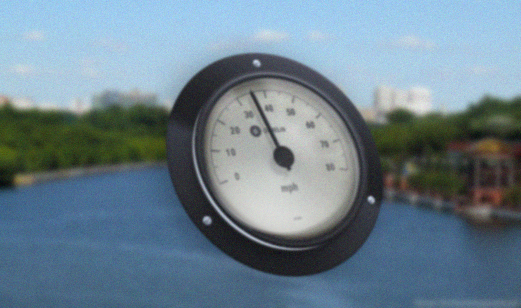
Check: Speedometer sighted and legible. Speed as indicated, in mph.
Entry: 35 mph
